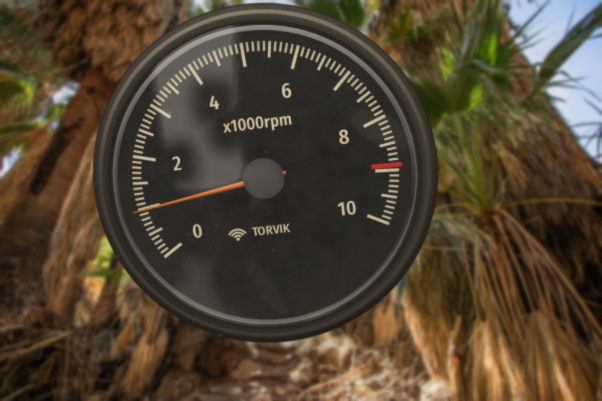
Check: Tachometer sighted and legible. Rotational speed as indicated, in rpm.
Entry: 1000 rpm
